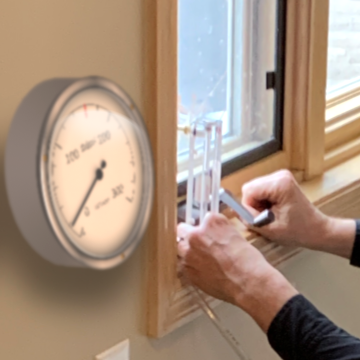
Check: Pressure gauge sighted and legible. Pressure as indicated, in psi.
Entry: 20 psi
